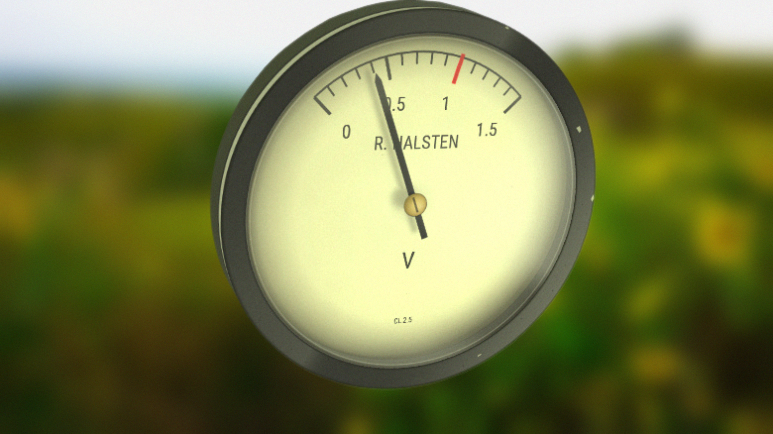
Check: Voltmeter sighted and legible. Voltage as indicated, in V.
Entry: 0.4 V
